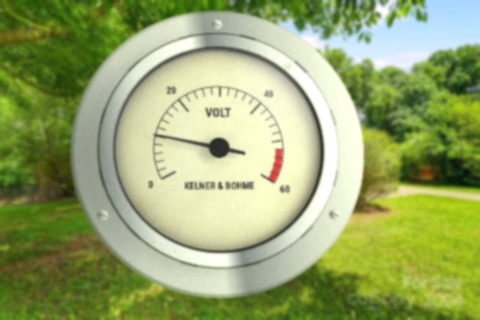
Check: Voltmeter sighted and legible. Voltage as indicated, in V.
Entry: 10 V
